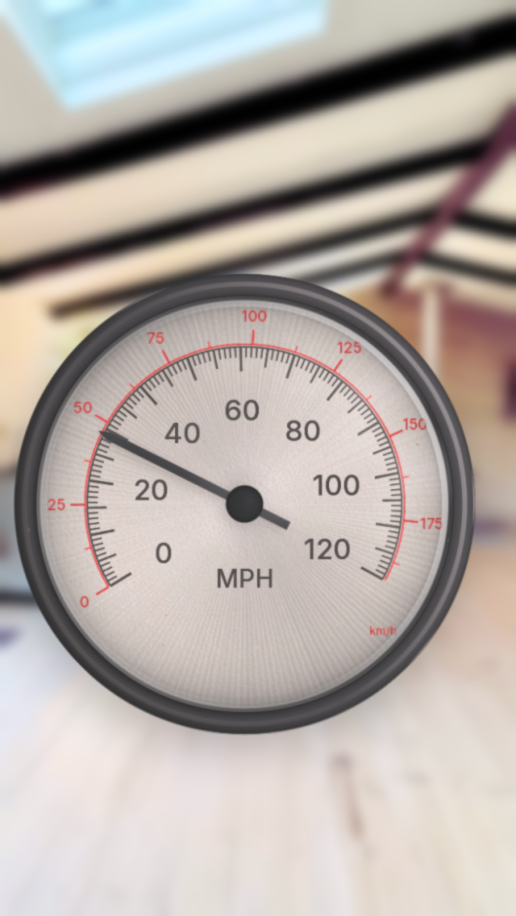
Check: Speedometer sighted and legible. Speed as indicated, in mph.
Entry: 29 mph
